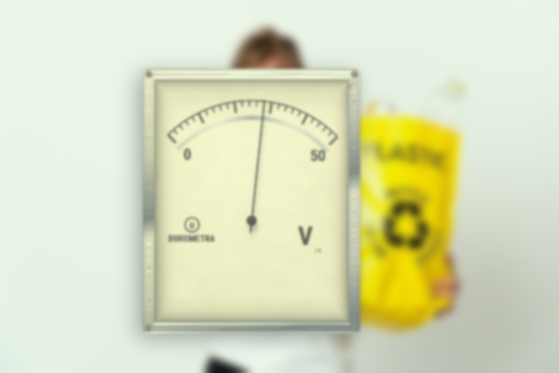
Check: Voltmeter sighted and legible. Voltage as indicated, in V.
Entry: 28 V
